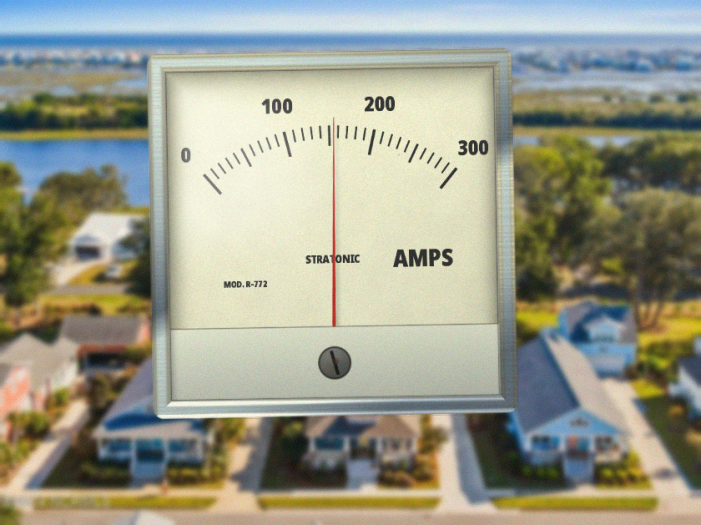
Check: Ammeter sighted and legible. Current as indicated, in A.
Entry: 155 A
